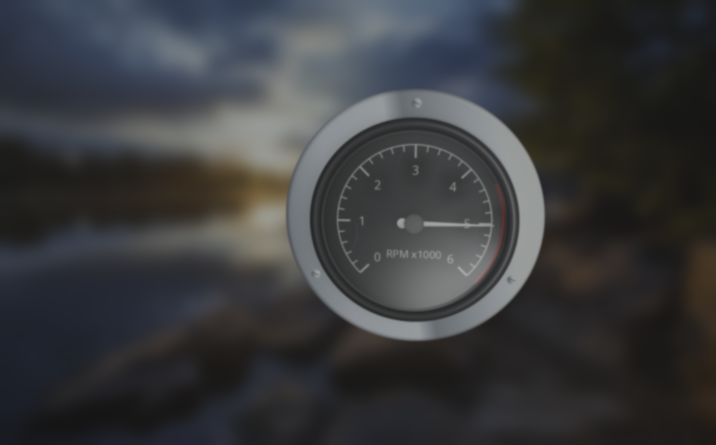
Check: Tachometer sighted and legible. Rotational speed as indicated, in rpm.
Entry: 5000 rpm
